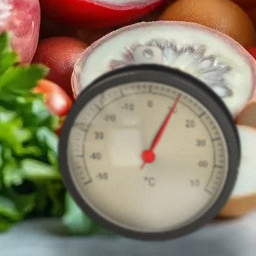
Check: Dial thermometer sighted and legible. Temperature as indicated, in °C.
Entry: 10 °C
